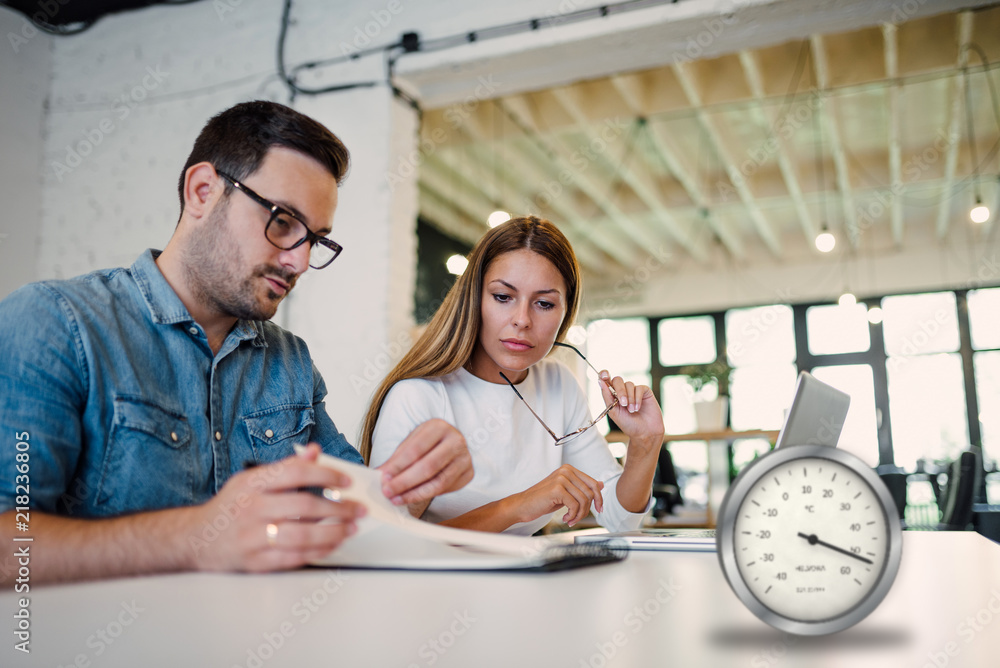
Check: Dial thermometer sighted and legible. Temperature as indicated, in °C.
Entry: 52.5 °C
